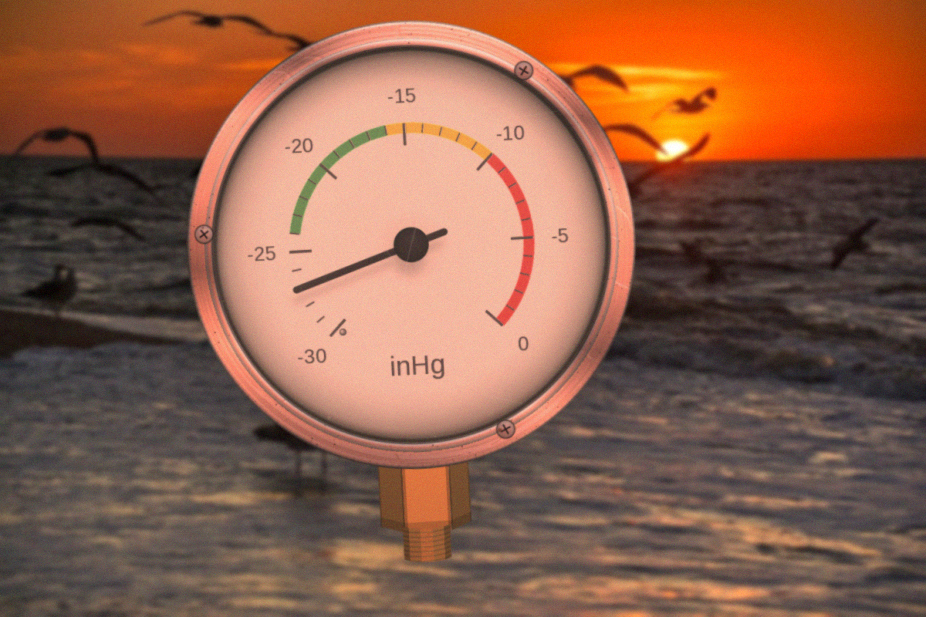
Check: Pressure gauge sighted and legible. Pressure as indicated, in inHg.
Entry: -27 inHg
